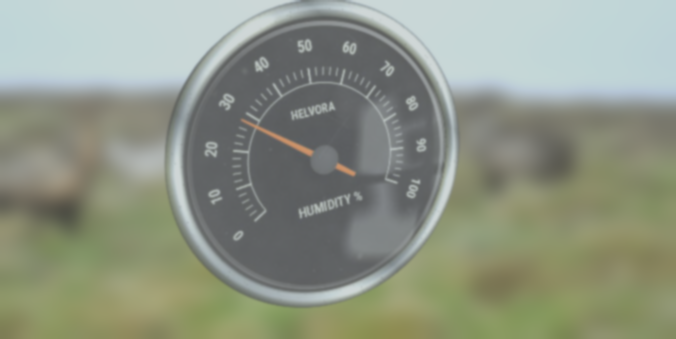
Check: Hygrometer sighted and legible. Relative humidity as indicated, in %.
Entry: 28 %
